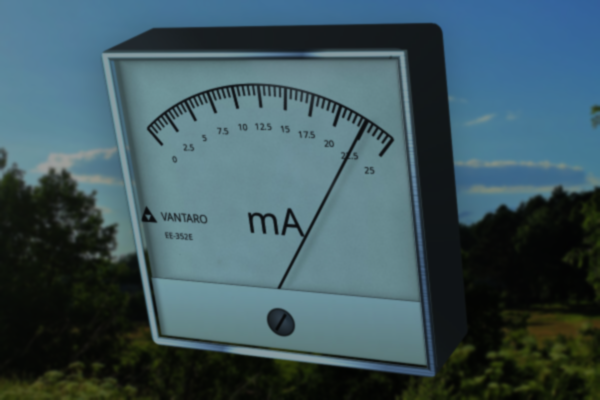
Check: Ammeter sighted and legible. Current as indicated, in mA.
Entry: 22.5 mA
